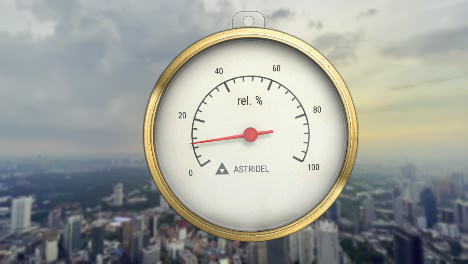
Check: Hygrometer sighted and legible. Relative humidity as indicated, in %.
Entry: 10 %
